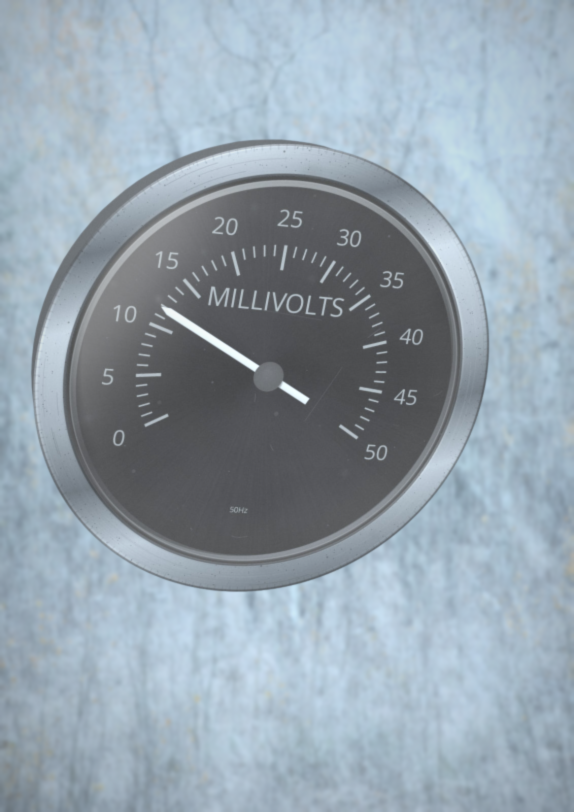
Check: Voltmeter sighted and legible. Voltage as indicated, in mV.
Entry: 12 mV
